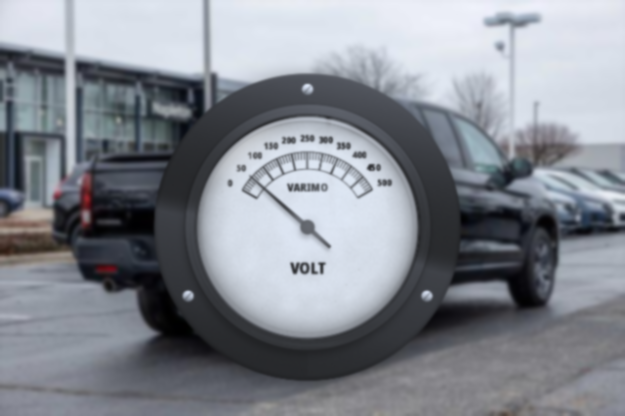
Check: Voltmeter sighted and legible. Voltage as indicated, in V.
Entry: 50 V
